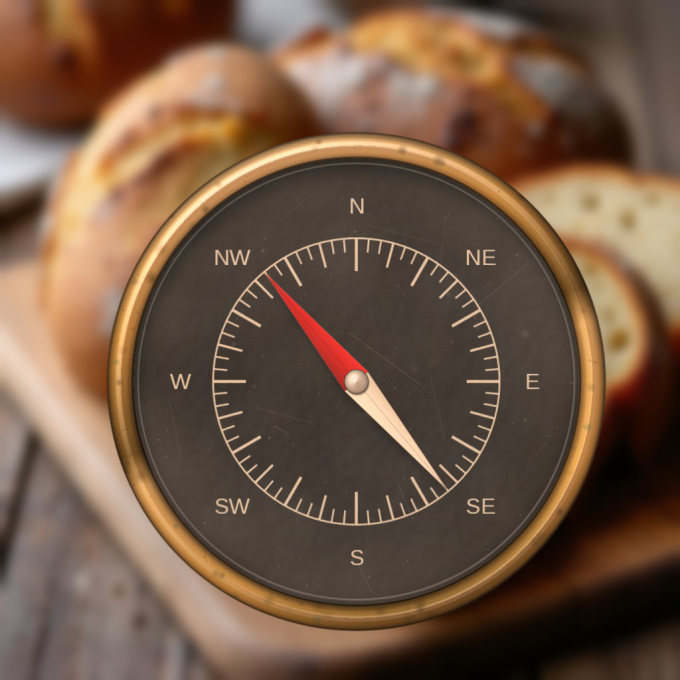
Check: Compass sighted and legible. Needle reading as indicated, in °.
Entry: 320 °
